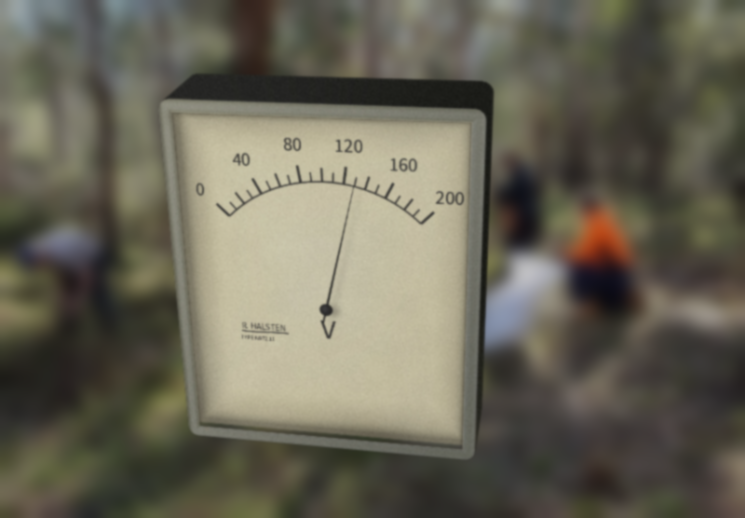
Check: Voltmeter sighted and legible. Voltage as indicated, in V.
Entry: 130 V
